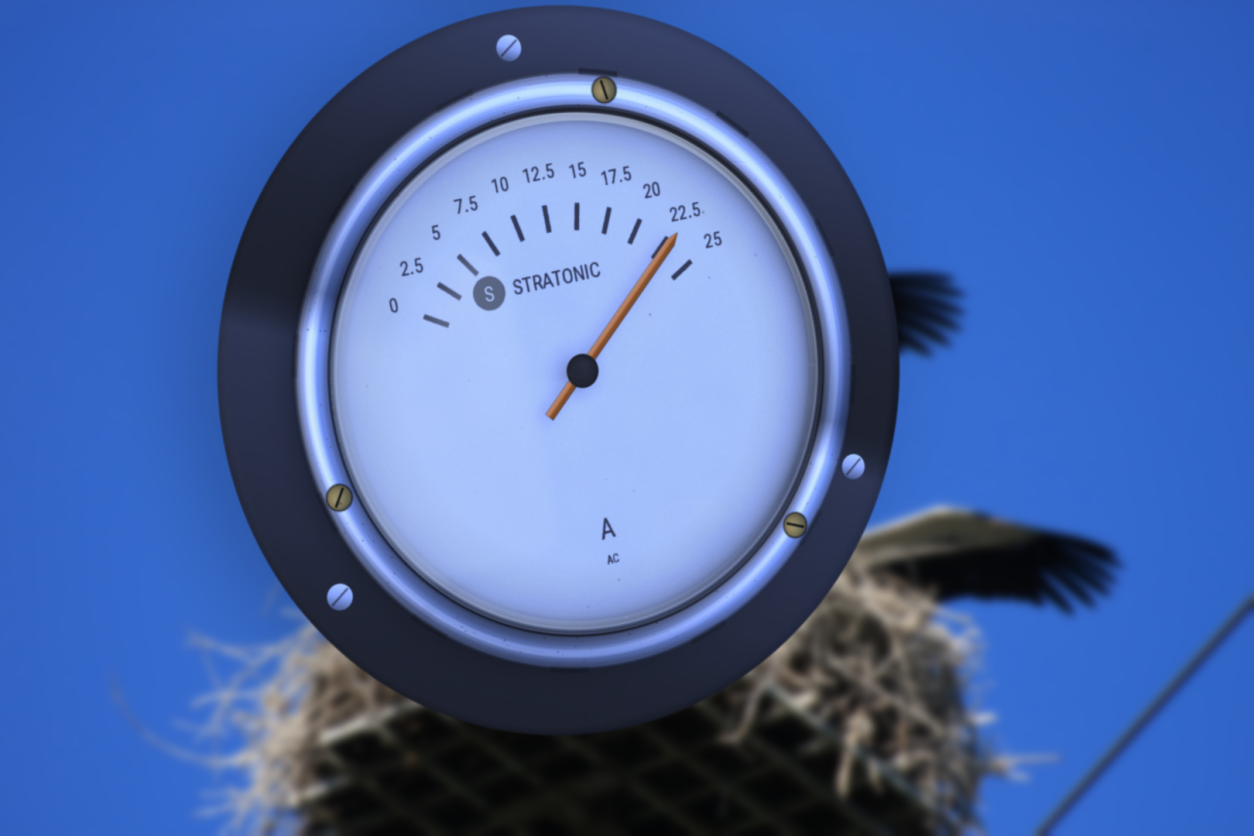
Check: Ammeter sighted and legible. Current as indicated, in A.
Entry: 22.5 A
